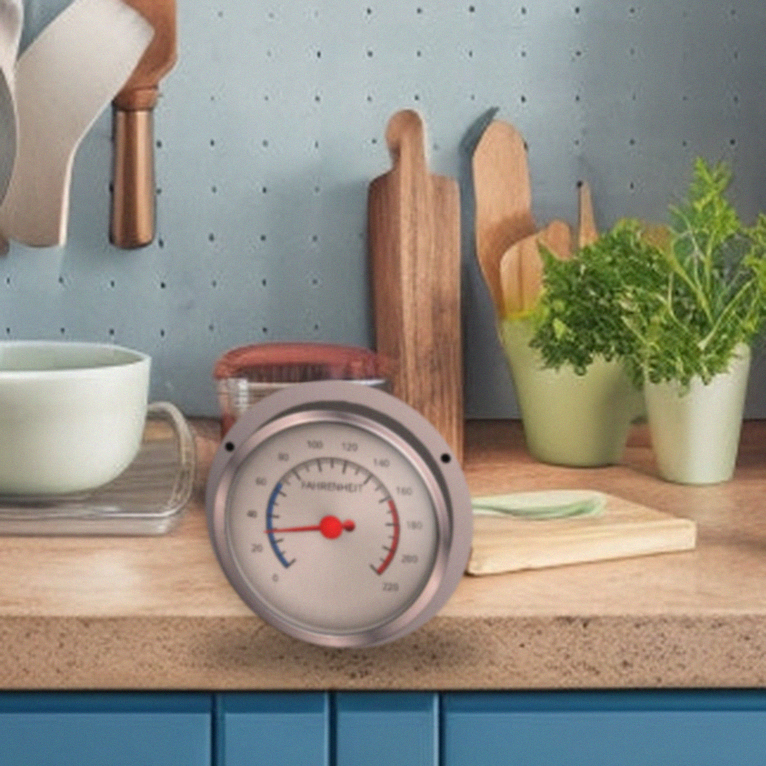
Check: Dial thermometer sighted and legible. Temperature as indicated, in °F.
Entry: 30 °F
